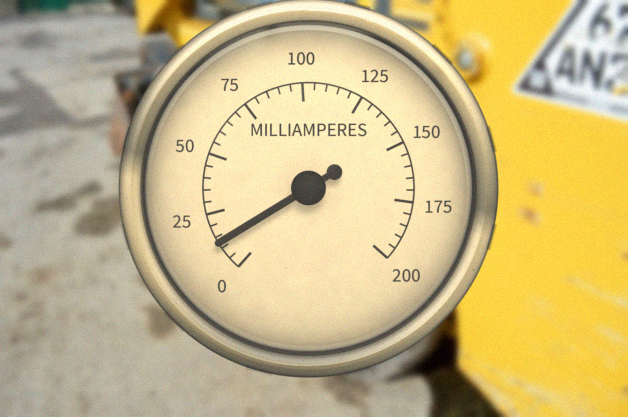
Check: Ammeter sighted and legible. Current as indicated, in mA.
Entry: 12.5 mA
